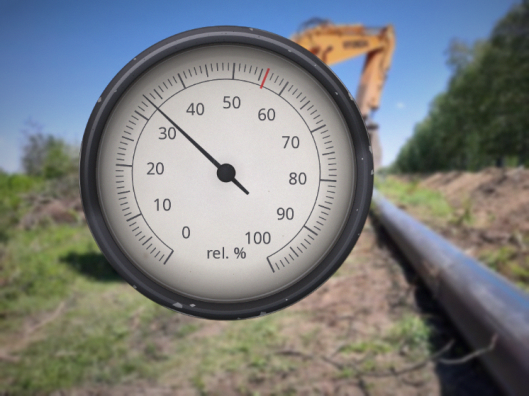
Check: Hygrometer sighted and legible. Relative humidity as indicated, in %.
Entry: 33 %
